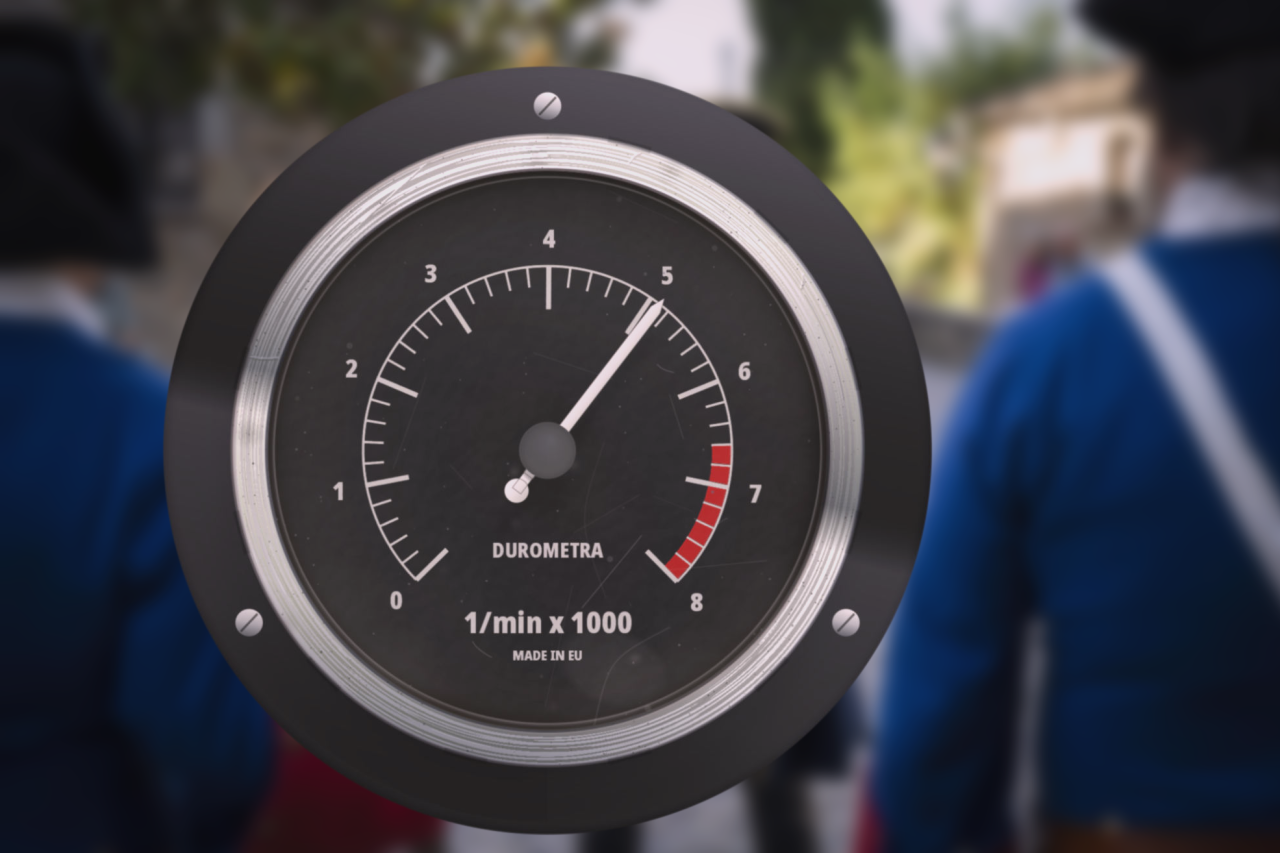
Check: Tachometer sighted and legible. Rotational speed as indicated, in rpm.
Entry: 5100 rpm
